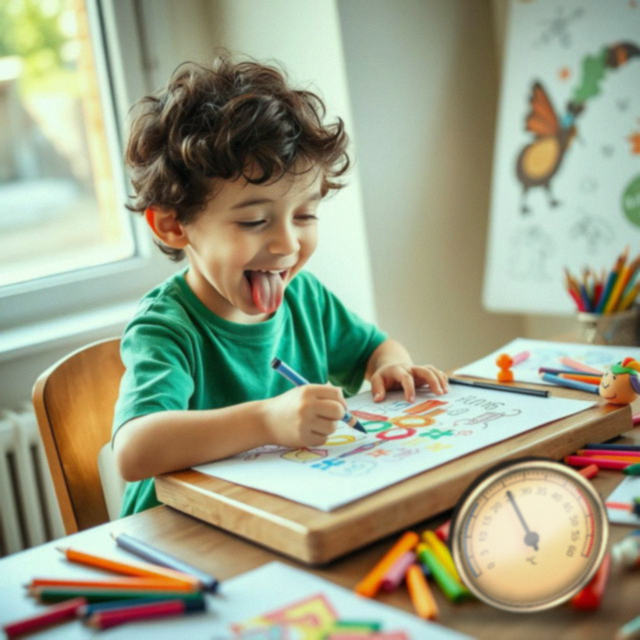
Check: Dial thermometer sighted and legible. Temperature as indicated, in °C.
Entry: 25 °C
